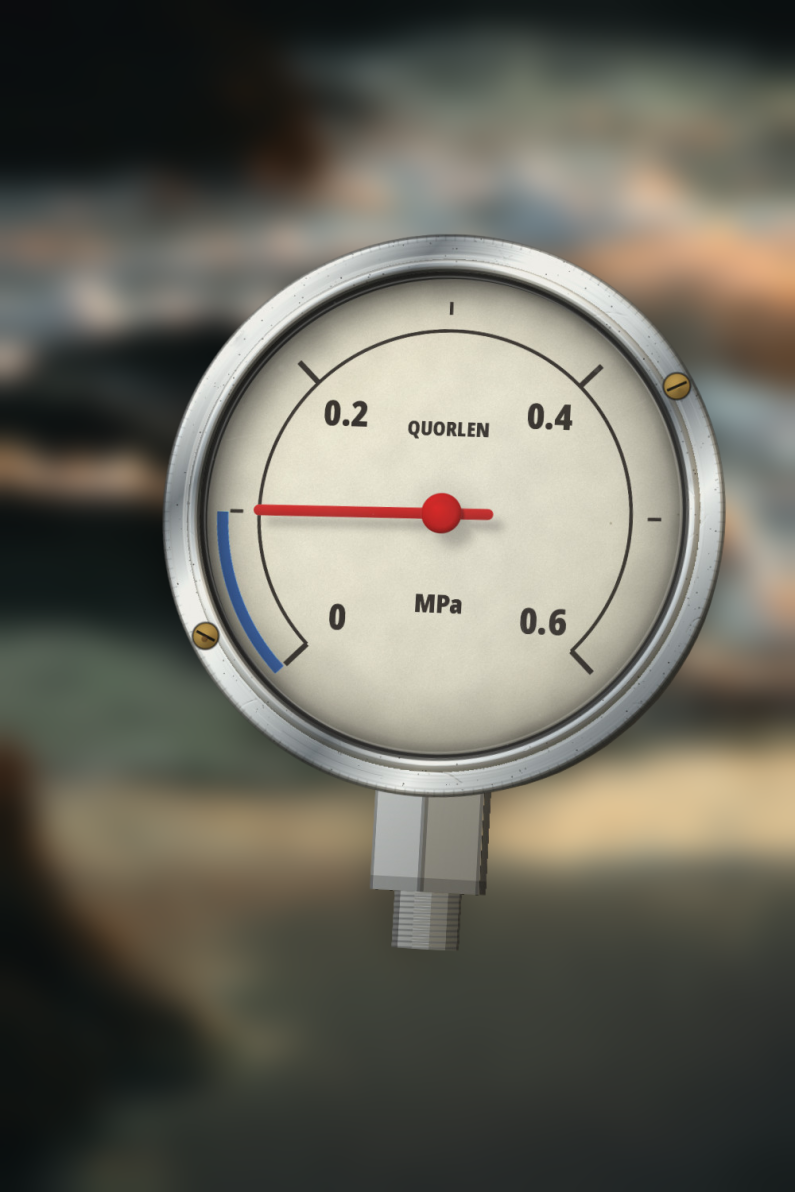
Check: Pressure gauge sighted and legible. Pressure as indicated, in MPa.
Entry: 0.1 MPa
